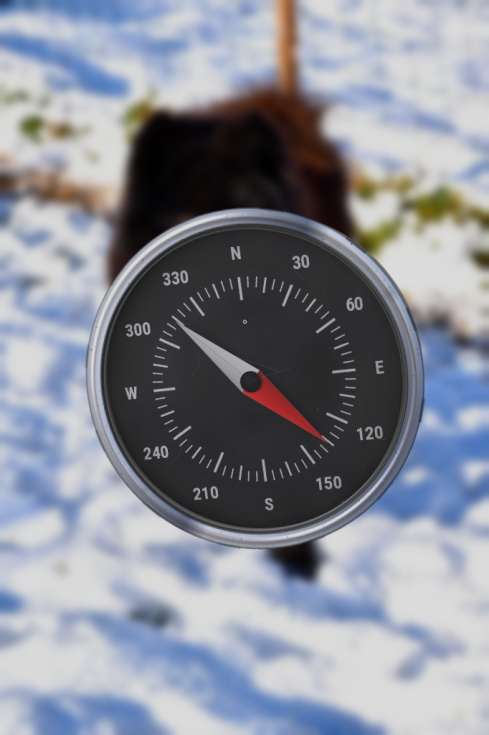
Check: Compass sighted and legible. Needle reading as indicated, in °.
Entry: 135 °
